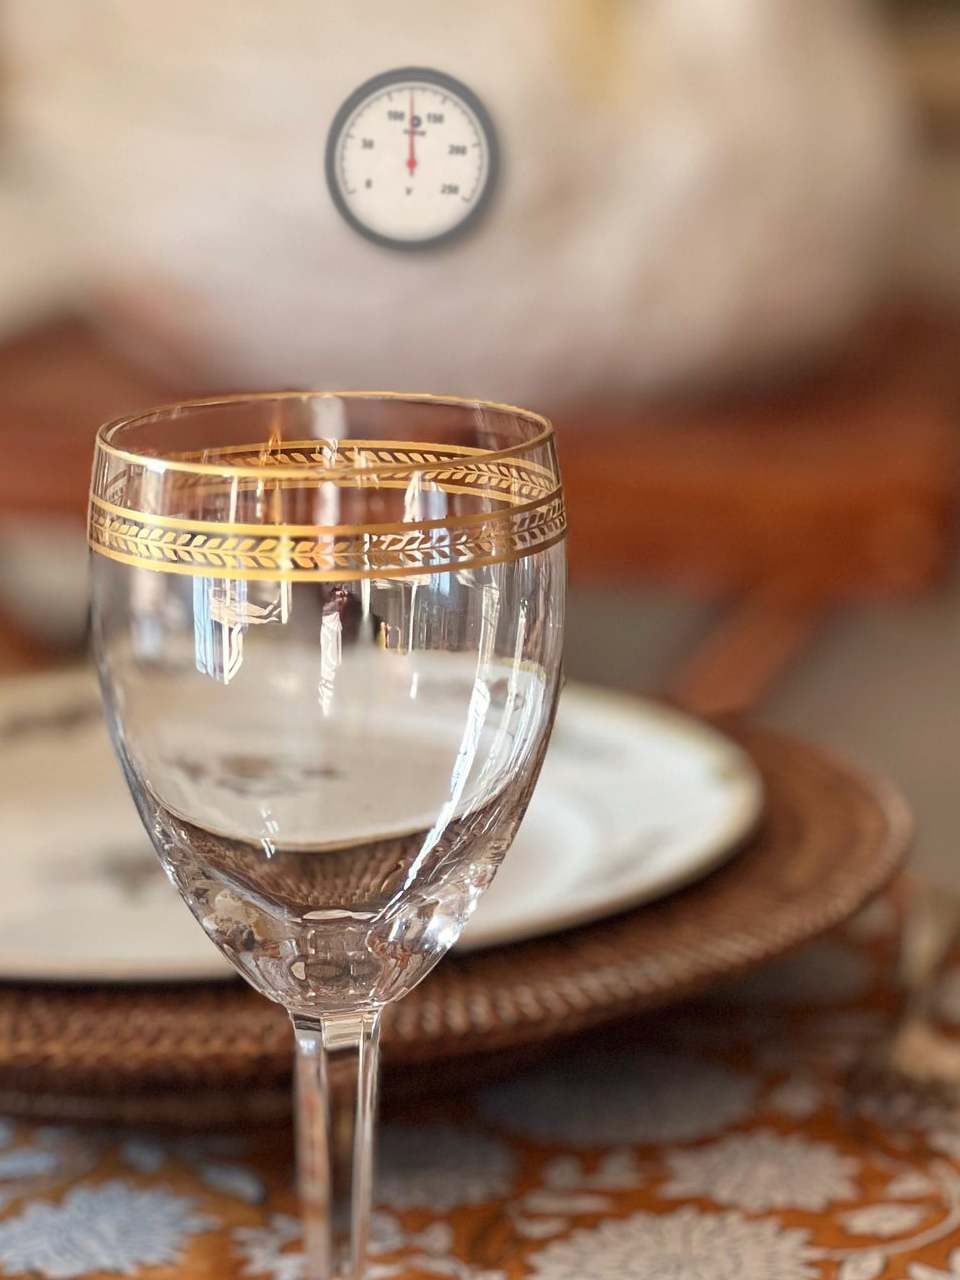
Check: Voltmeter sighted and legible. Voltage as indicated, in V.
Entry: 120 V
